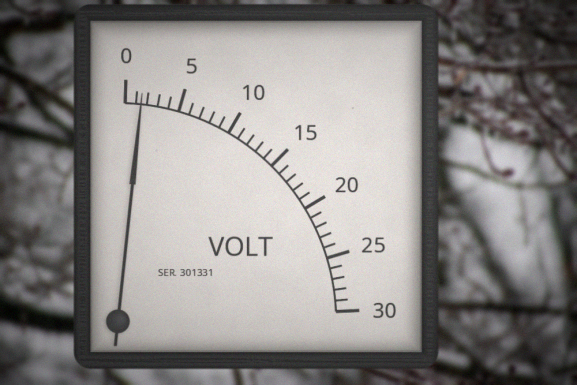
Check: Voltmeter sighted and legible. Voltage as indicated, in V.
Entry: 1.5 V
